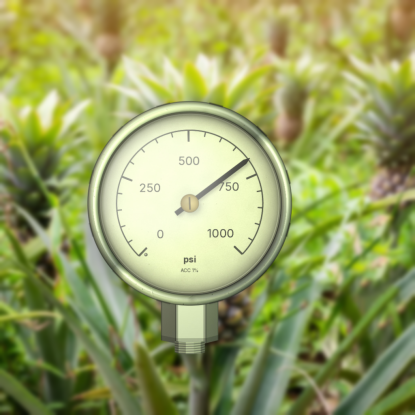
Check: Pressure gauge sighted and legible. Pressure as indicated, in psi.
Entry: 700 psi
